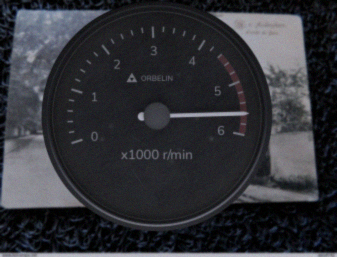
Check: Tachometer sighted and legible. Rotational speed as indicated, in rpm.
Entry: 5600 rpm
